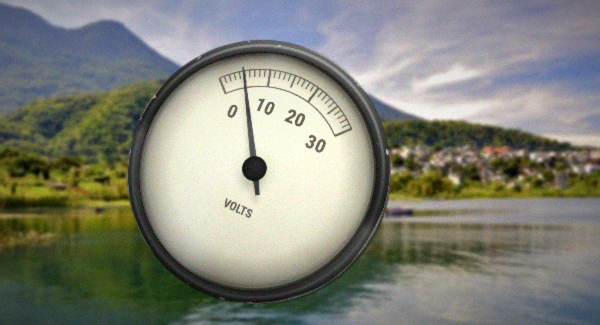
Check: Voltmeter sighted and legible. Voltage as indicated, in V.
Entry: 5 V
